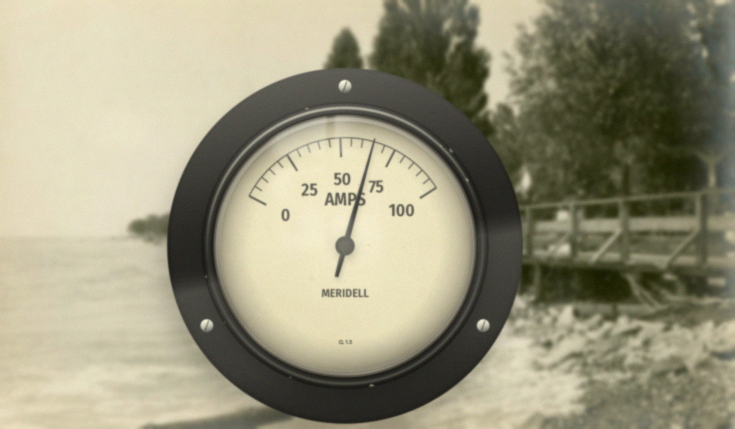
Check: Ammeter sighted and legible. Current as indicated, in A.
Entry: 65 A
